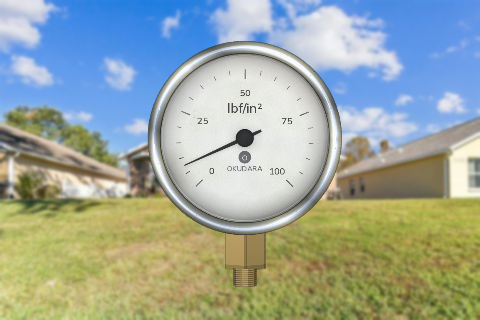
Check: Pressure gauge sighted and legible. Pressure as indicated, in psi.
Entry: 7.5 psi
